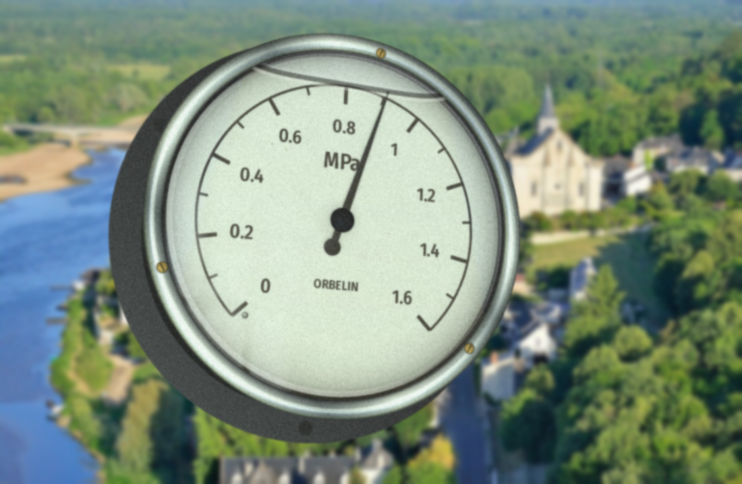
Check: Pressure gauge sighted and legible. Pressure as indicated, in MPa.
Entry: 0.9 MPa
